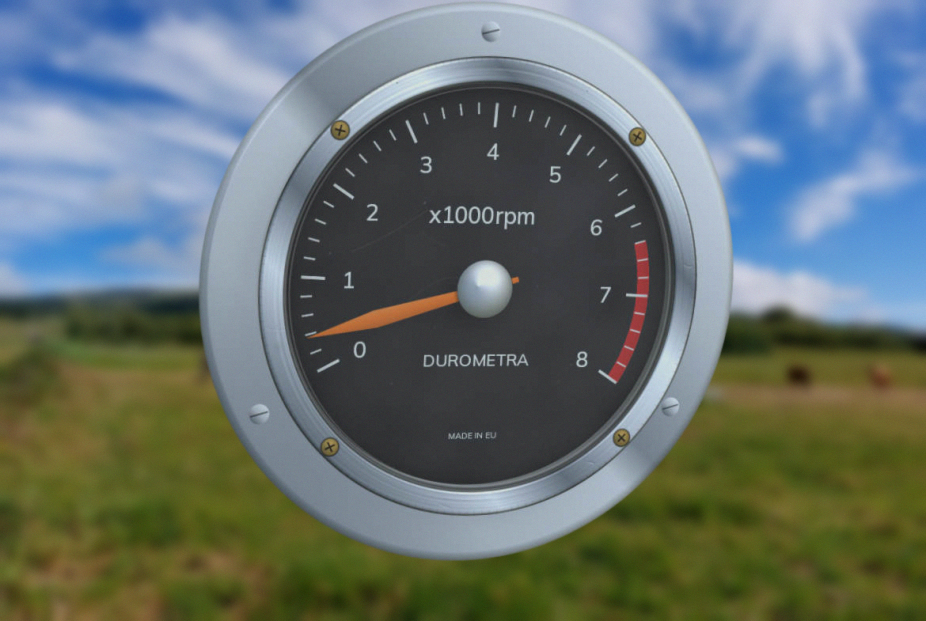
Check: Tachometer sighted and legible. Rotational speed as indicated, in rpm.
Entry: 400 rpm
